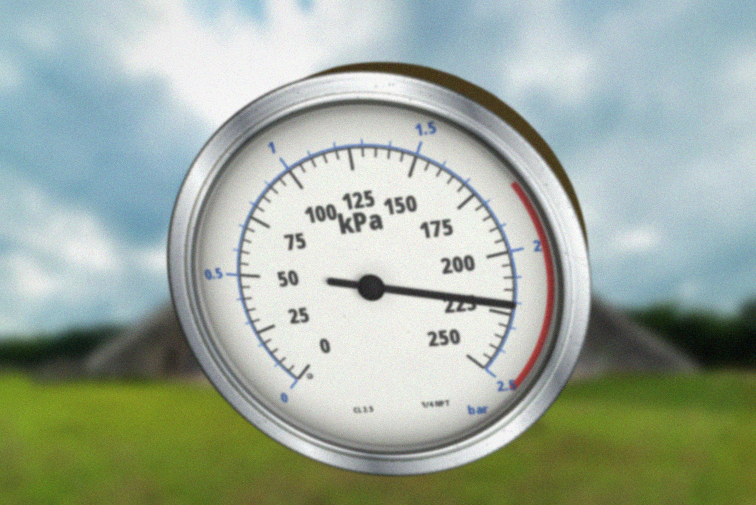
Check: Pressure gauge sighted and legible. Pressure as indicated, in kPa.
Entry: 220 kPa
